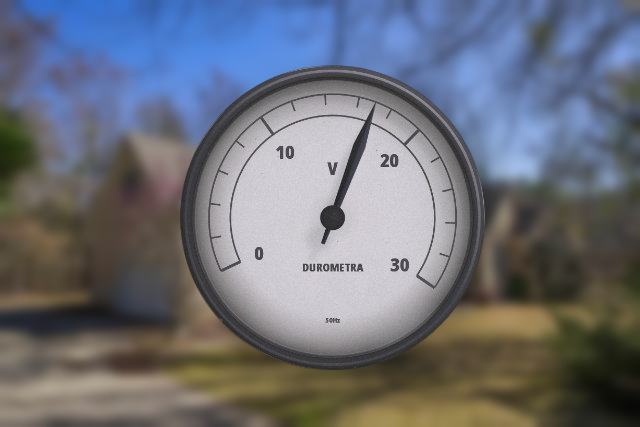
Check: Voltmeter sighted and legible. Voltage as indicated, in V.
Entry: 17 V
